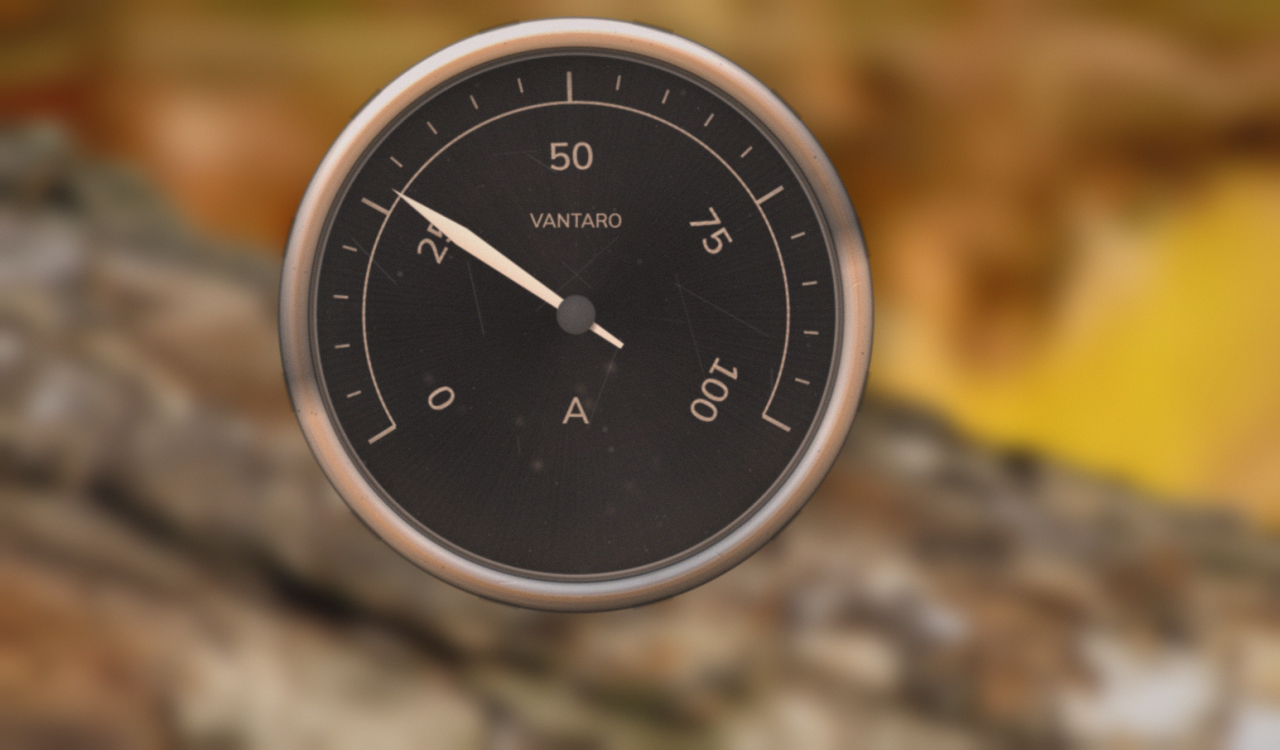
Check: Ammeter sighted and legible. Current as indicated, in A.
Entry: 27.5 A
